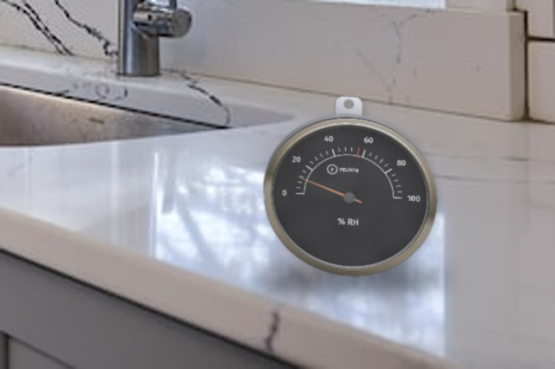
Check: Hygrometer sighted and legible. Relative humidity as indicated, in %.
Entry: 12 %
